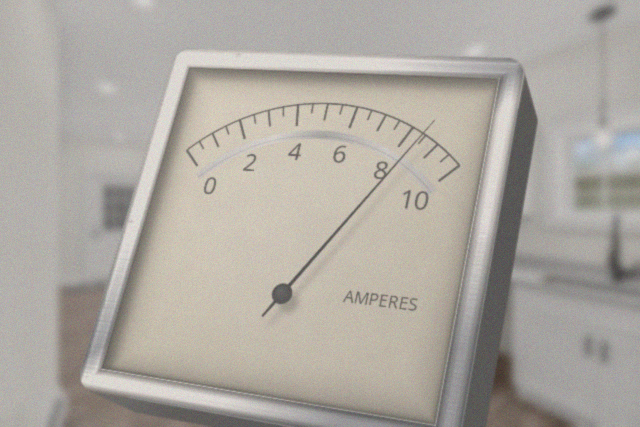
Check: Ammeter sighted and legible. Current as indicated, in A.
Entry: 8.5 A
